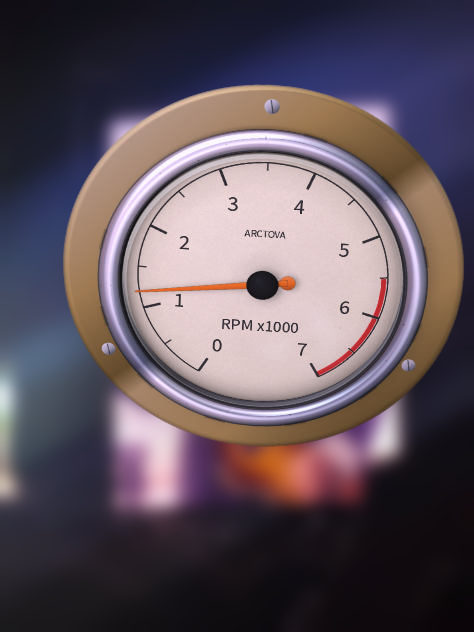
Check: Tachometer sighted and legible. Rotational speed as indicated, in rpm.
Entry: 1250 rpm
